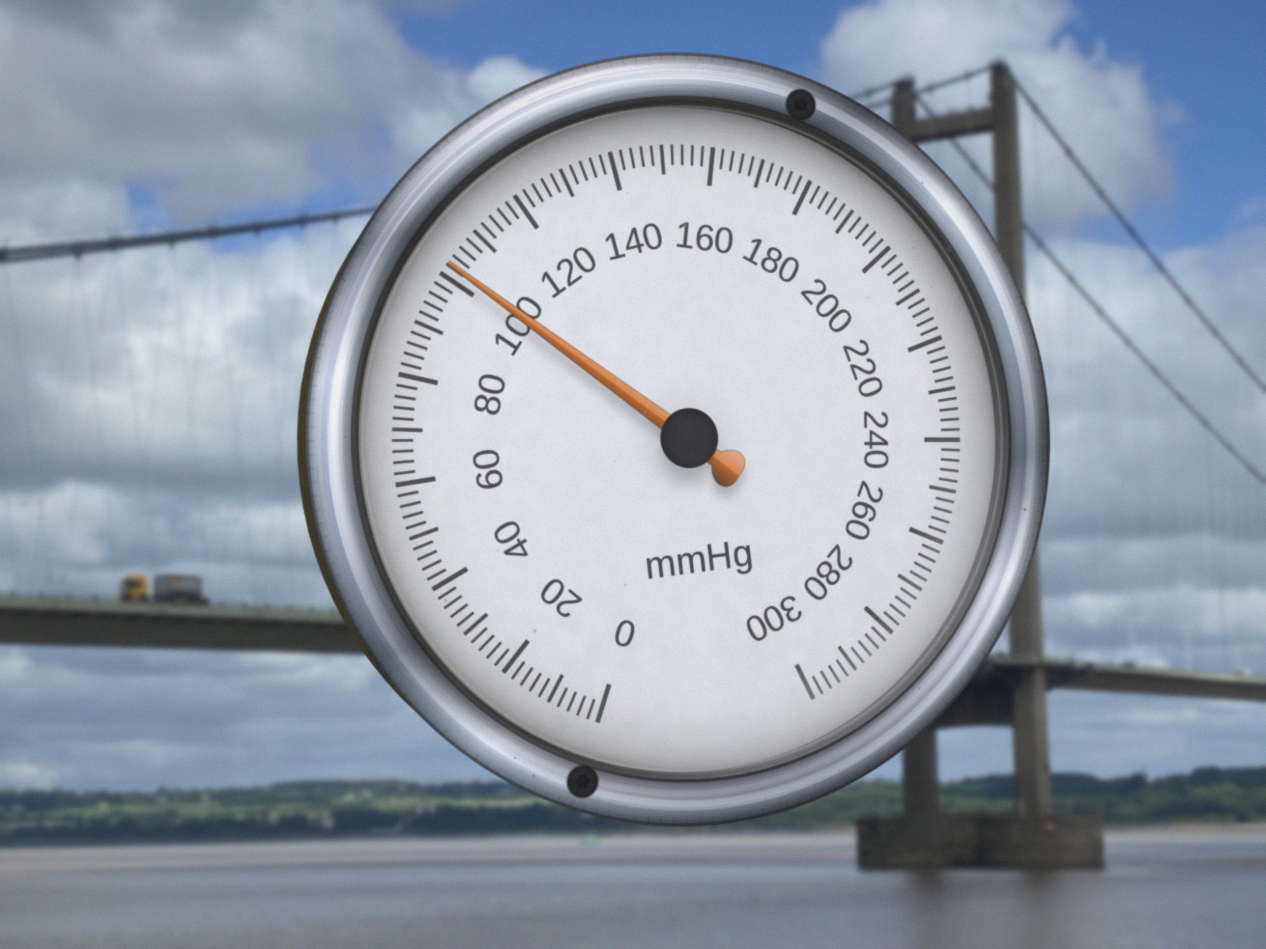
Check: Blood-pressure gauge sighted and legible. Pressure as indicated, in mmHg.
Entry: 102 mmHg
